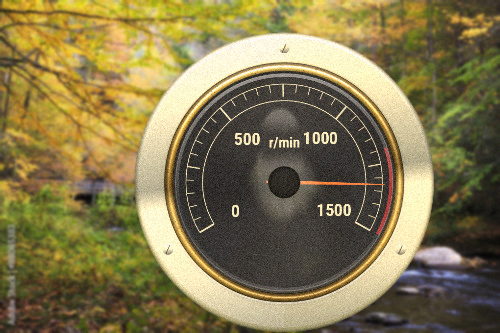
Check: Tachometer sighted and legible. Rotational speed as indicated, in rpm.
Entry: 1325 rpm
